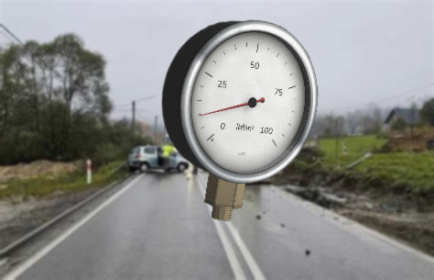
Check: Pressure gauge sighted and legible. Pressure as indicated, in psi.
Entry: 10 psi
